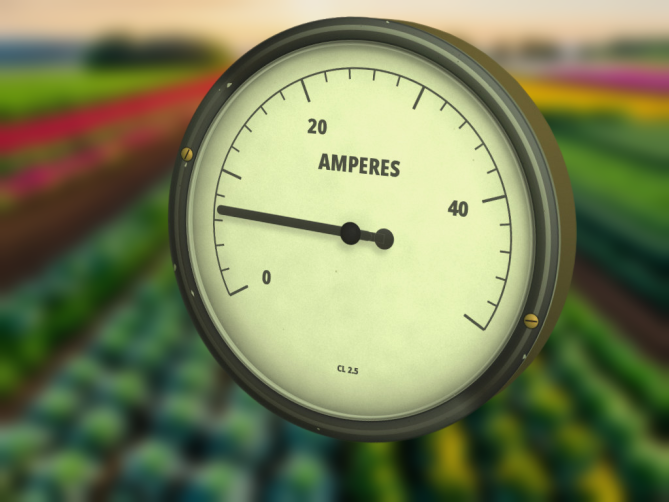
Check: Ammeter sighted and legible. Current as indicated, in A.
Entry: 7 A
